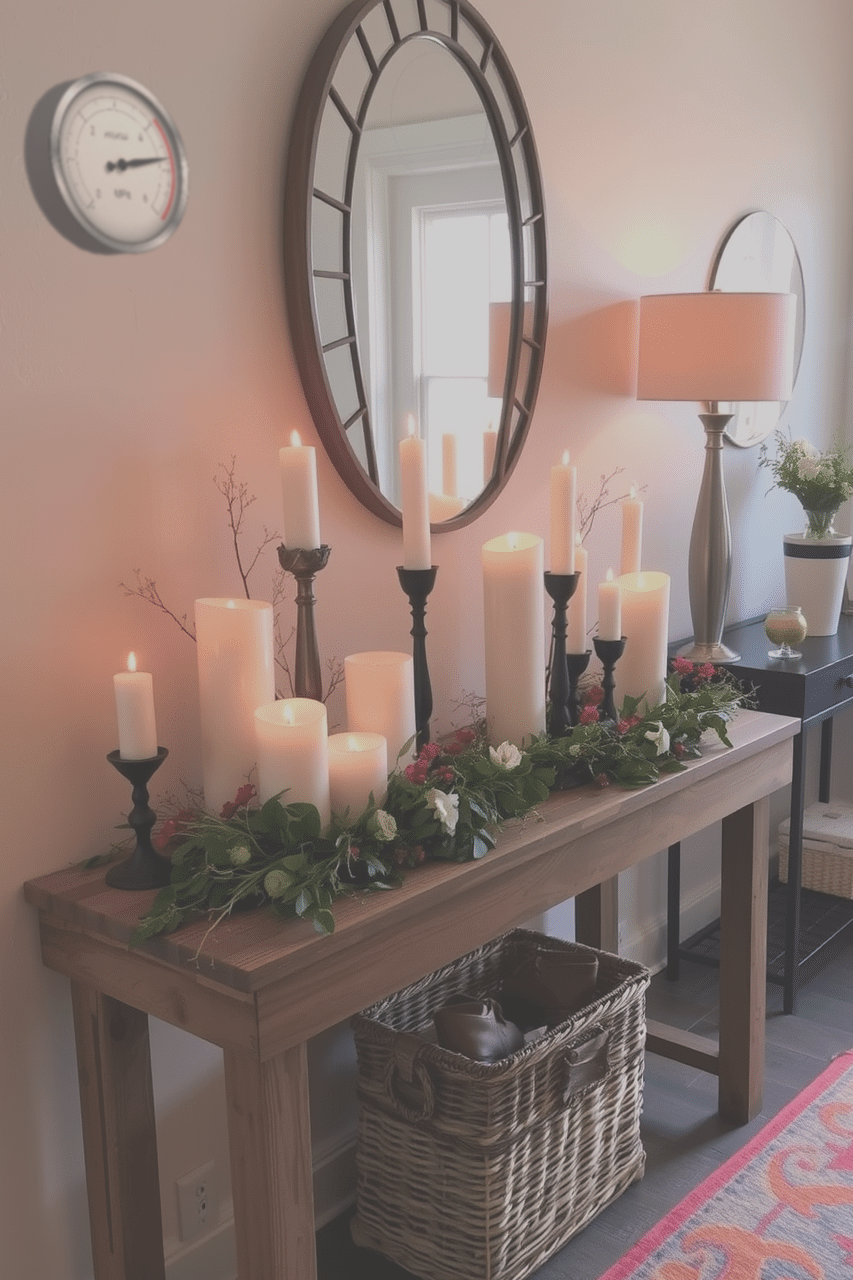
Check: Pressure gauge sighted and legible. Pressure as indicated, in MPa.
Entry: 4.75 MPa
